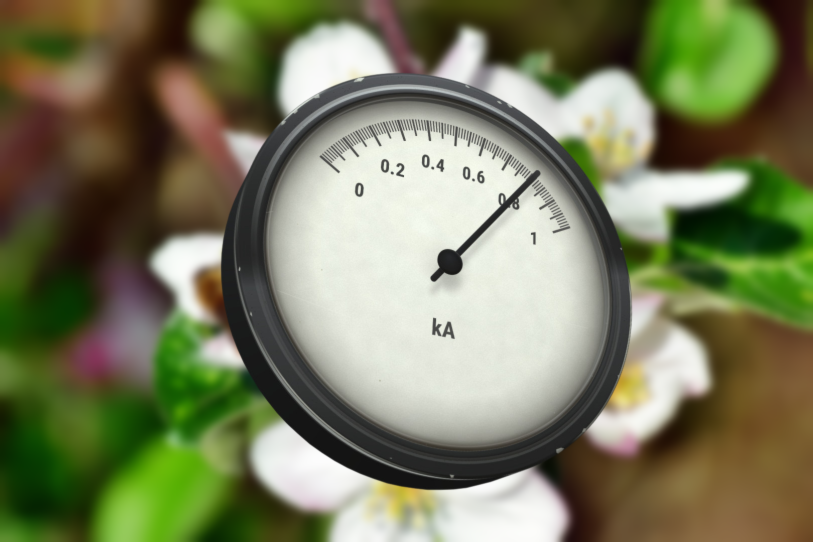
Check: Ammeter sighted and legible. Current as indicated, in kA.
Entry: 0.8 kA
